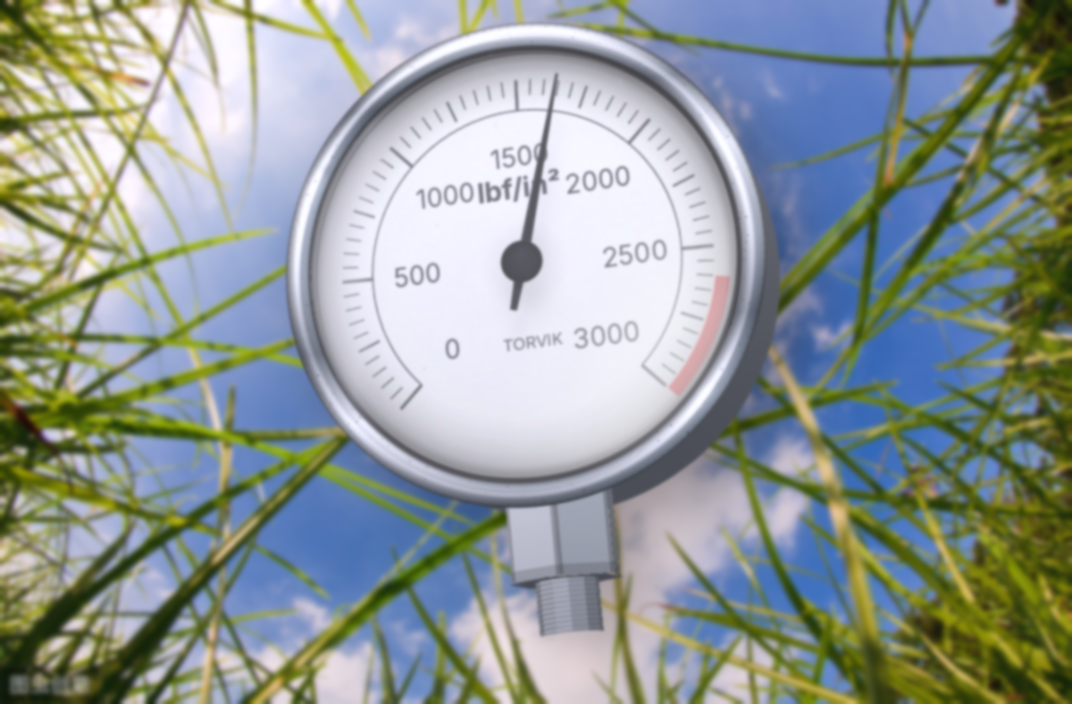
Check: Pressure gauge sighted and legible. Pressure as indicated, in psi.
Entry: 1650 psi
